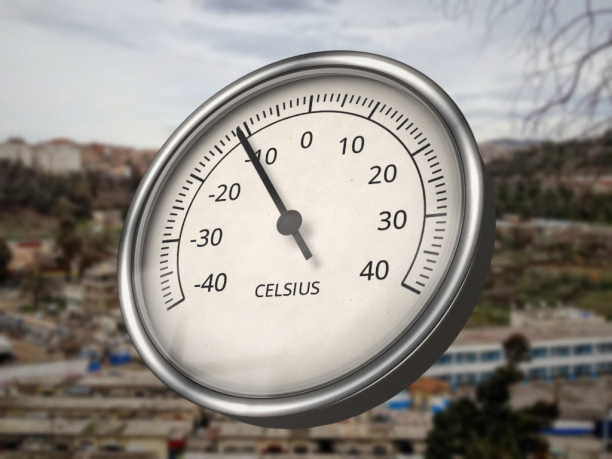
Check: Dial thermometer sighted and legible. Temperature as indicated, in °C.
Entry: -11 °C
